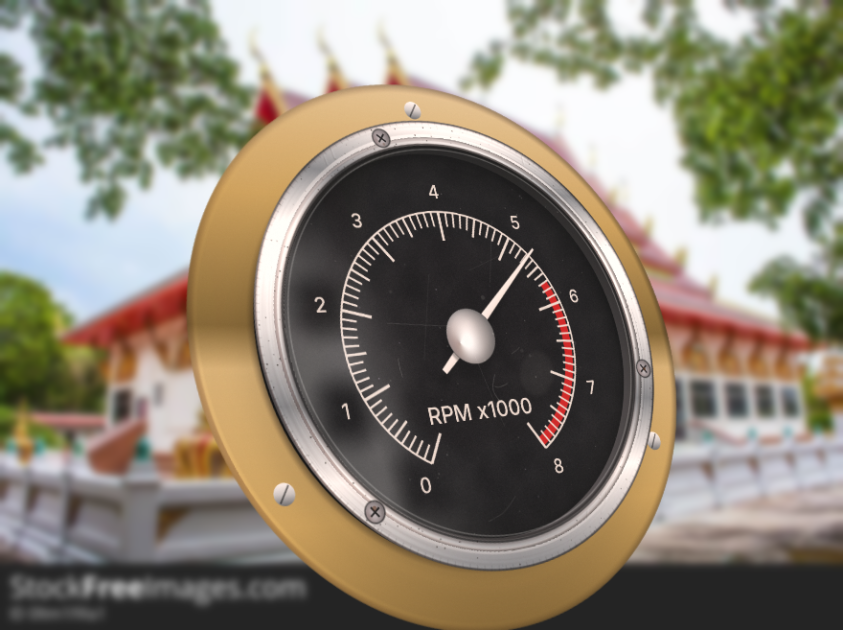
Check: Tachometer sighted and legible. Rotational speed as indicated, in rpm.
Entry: 5300 rpm
